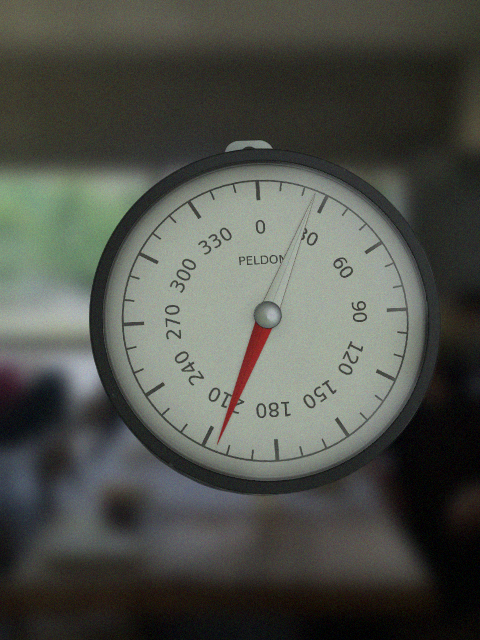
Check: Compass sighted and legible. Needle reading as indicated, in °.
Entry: 205 °
